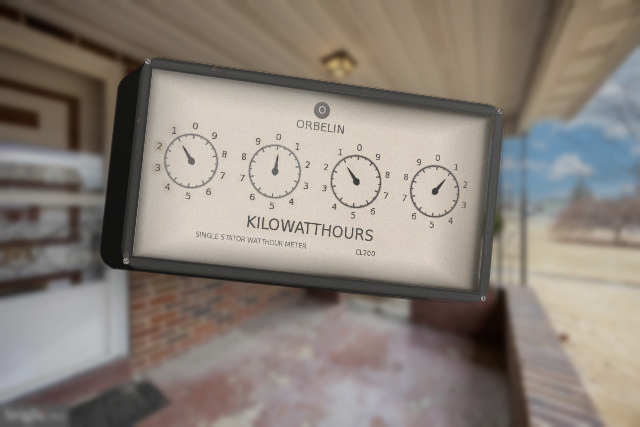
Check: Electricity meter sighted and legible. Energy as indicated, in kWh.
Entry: 1011 kWh
